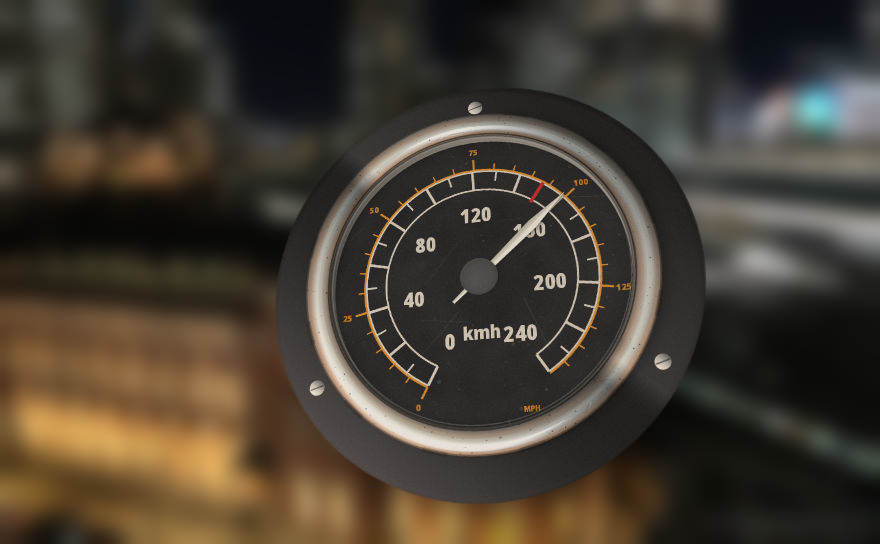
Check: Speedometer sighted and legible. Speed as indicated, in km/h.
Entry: 160 km/h
